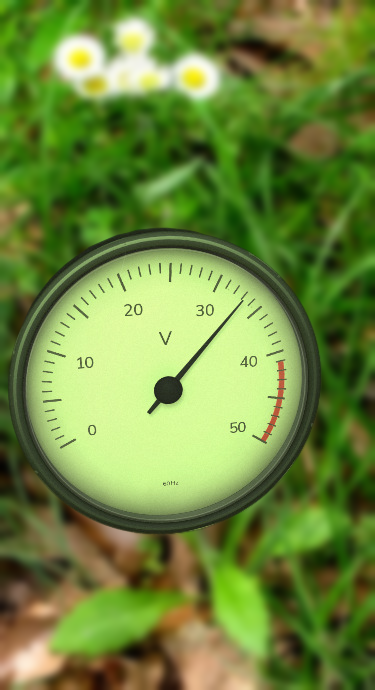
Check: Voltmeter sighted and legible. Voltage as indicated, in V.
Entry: 33 V
